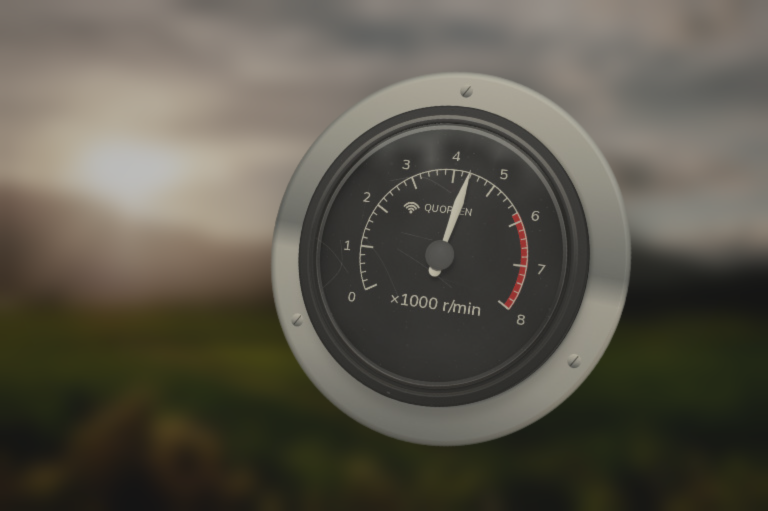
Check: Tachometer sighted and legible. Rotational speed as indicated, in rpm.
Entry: 4400 rpm
